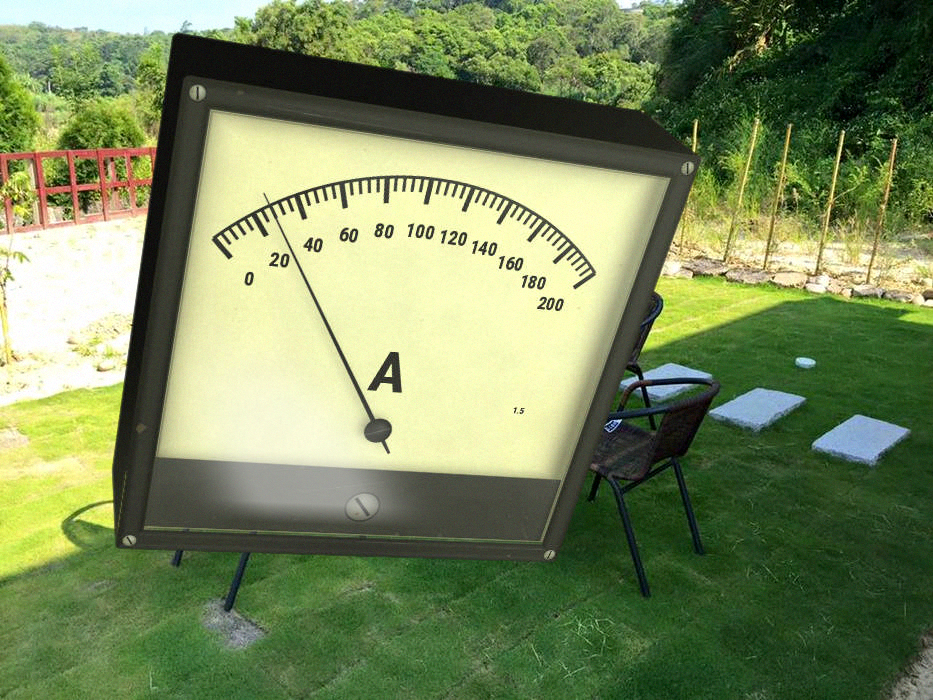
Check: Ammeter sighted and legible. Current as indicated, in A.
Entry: 28 A
